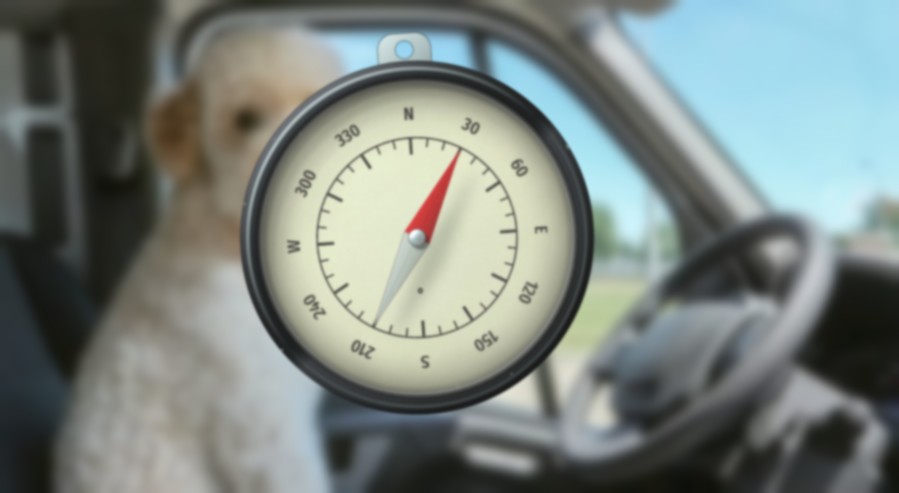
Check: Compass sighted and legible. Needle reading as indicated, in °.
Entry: 30 °
